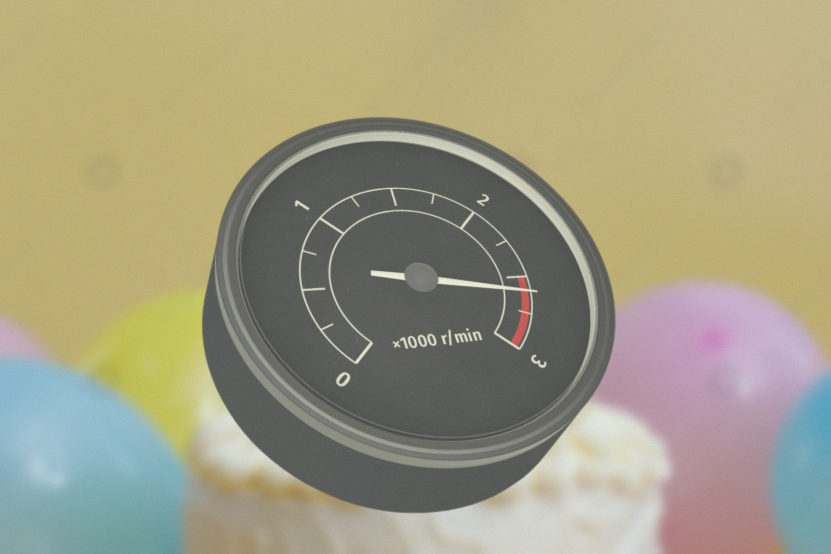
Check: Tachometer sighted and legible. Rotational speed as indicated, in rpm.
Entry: 2625 rpm
